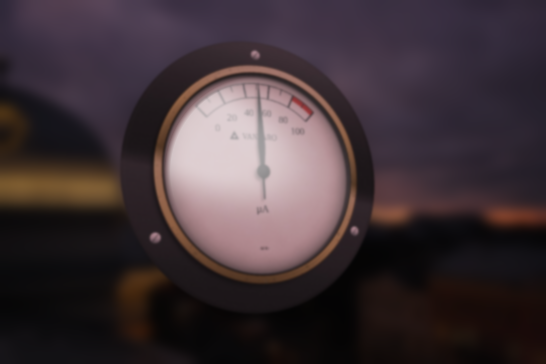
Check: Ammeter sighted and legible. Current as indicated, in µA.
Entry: 50 µA
